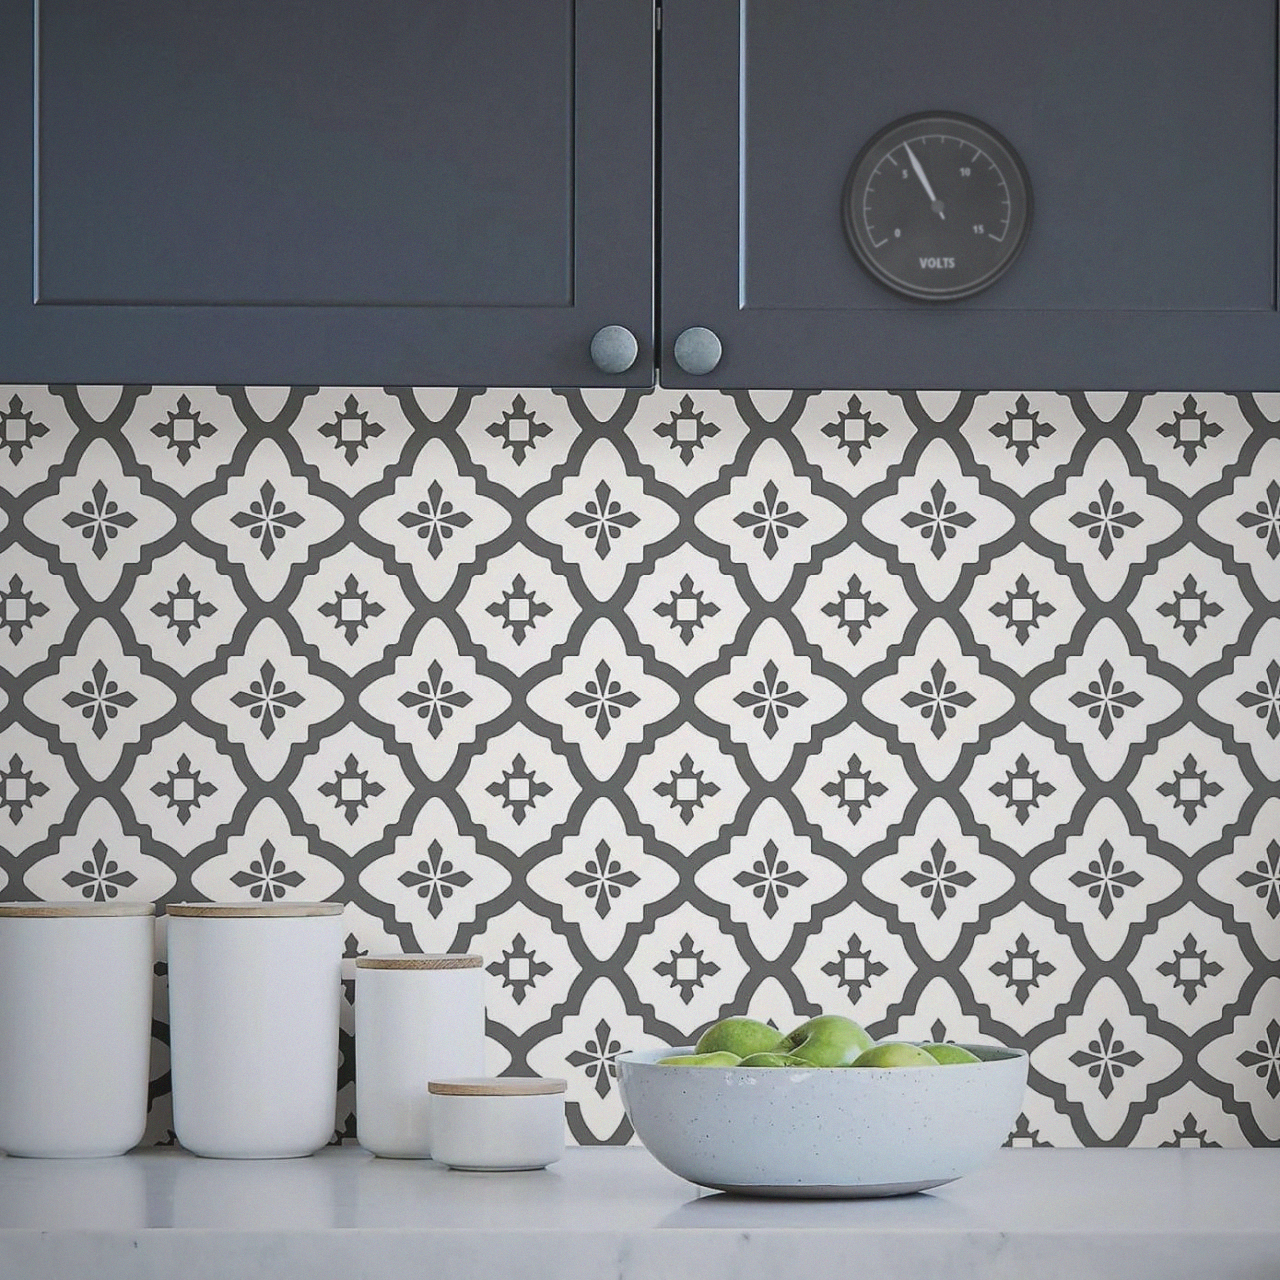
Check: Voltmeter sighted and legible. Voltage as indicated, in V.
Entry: 6 V
